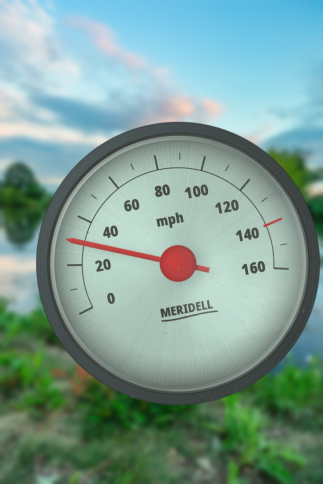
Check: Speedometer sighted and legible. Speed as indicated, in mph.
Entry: 30 mph
